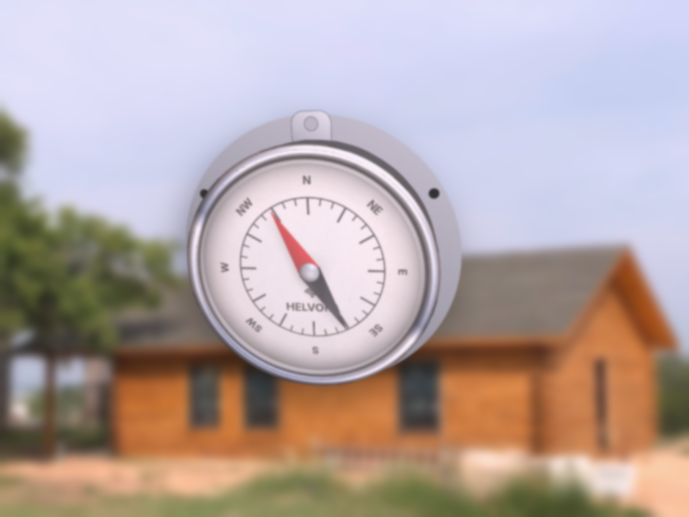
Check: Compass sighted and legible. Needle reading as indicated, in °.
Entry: 330 °
